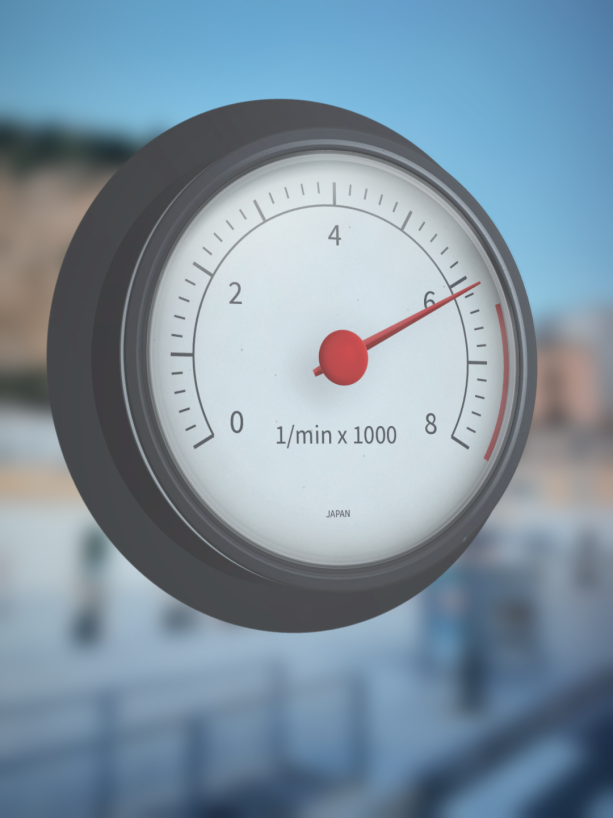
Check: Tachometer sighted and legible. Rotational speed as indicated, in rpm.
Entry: 6100 rpm
